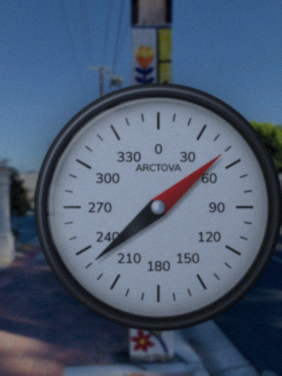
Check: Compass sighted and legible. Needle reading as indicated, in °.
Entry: 50 °
